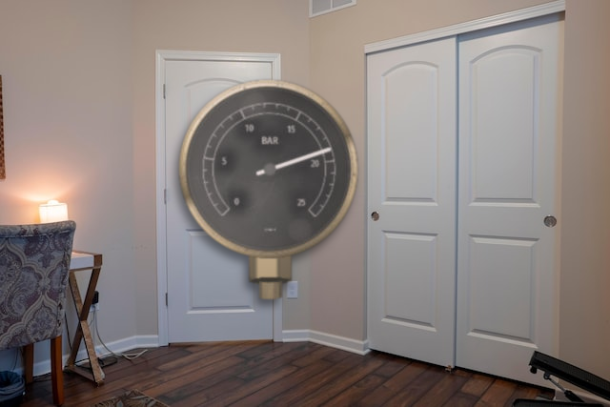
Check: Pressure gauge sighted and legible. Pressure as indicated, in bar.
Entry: 19 bar
